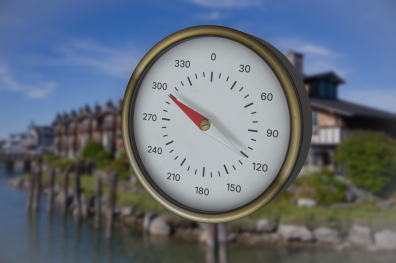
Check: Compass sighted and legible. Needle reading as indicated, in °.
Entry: 300 °
